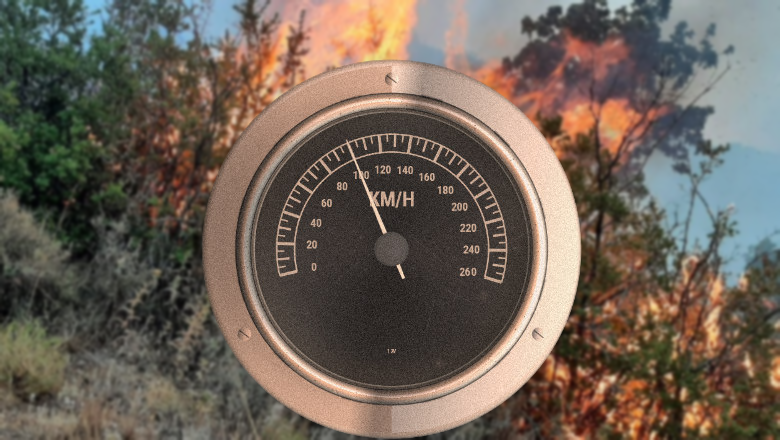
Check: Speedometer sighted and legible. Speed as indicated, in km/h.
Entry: 100 km/h
